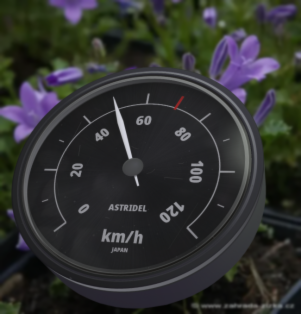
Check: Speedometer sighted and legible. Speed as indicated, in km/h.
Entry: 50 km/h
